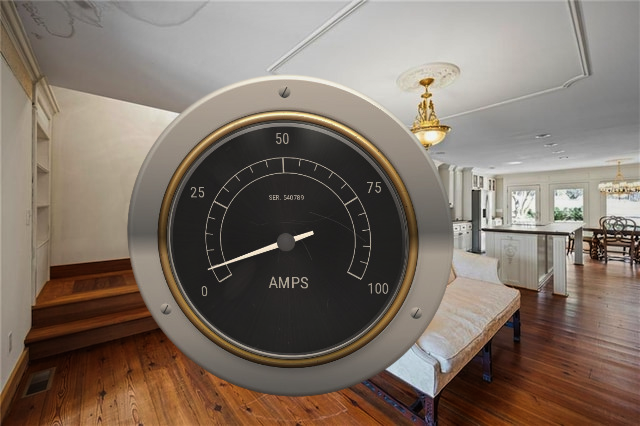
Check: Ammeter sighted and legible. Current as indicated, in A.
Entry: 5 A
